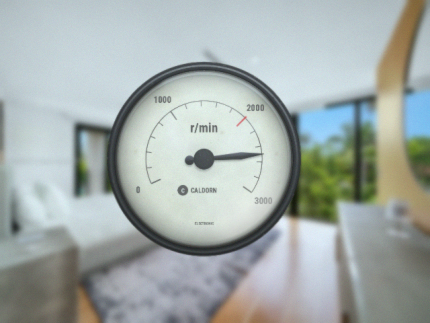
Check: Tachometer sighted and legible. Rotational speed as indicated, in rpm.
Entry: 2500 rpm
